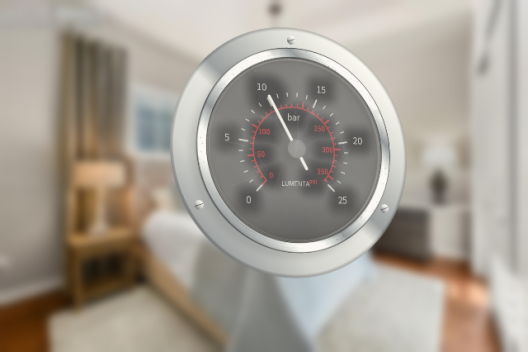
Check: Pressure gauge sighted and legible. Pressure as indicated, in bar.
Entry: 10 bar
